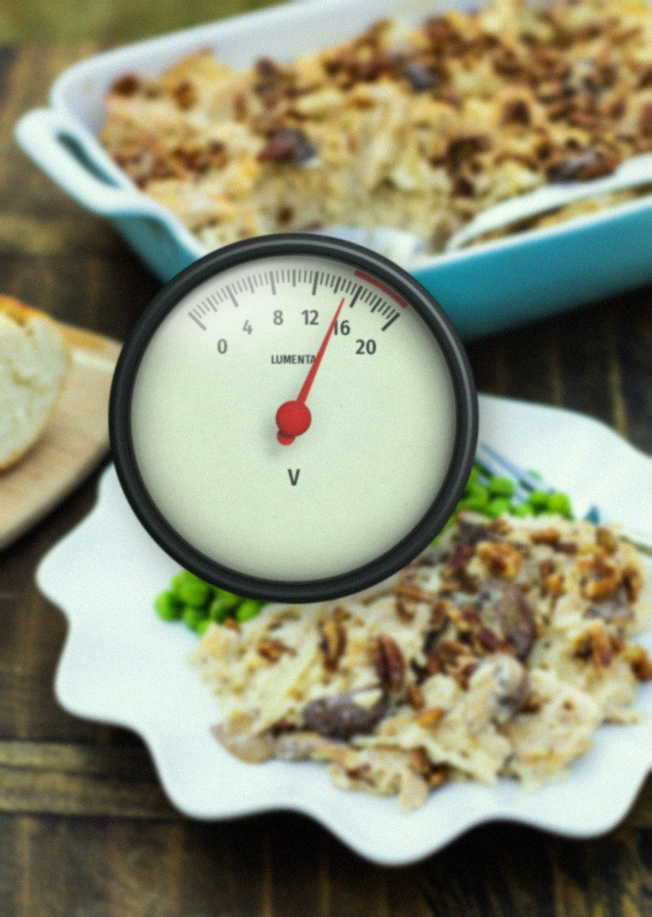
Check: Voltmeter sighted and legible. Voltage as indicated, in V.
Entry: 15 V
